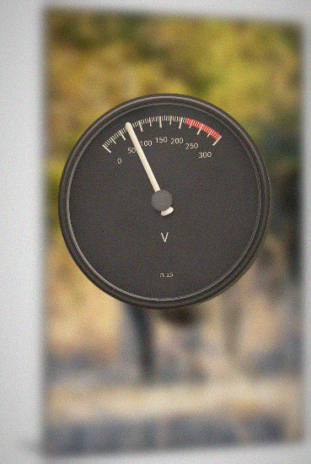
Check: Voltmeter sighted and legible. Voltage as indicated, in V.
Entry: 75 V
